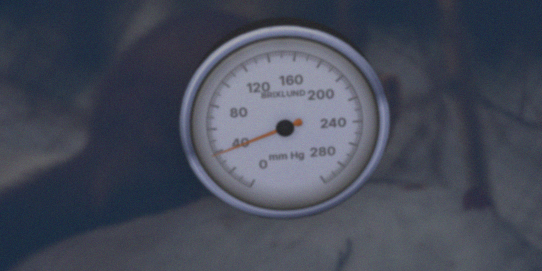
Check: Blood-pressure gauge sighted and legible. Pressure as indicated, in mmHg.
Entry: 40 mmHg
